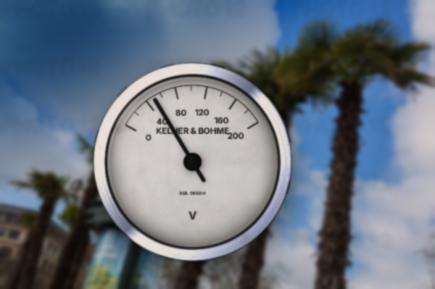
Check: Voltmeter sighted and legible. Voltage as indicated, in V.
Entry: 50 V
